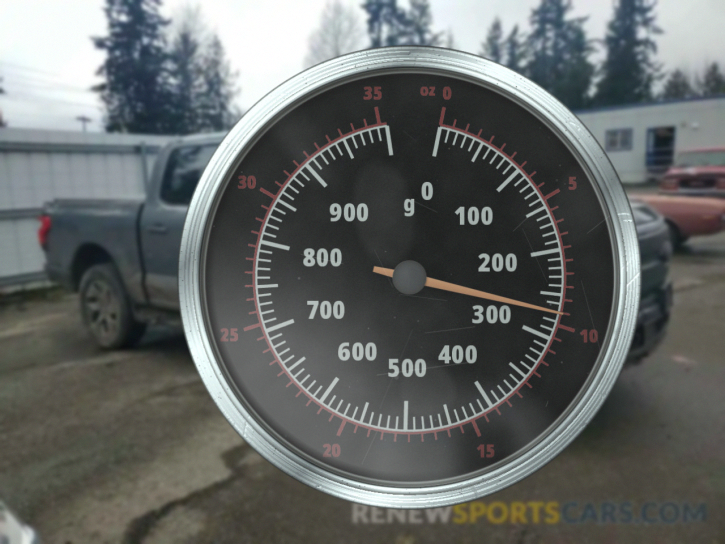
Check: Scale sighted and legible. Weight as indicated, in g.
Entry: 270 g
